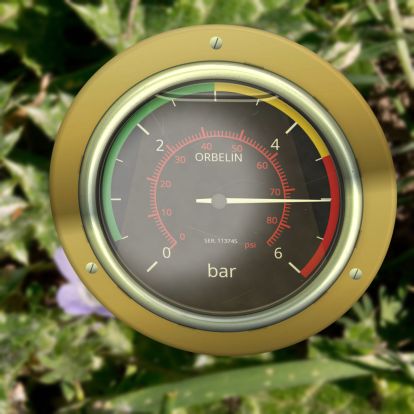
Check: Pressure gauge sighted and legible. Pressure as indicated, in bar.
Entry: 5 bar
